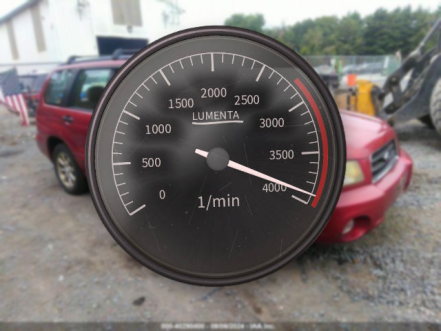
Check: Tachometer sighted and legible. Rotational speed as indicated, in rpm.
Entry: 3900 rpm
